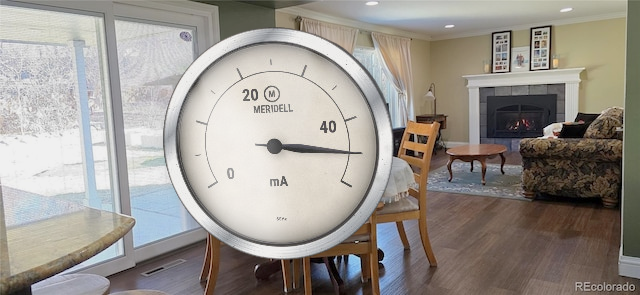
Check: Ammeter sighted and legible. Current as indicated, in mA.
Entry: 45 mA
